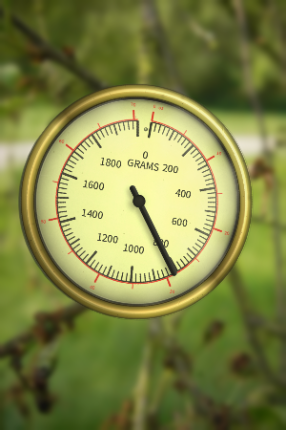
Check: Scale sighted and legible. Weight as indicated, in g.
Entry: 820 g
